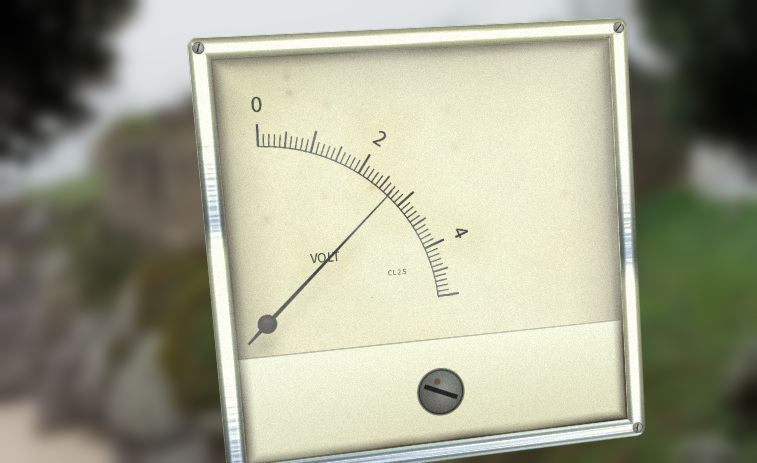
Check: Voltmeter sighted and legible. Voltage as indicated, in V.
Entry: 2.7 V
